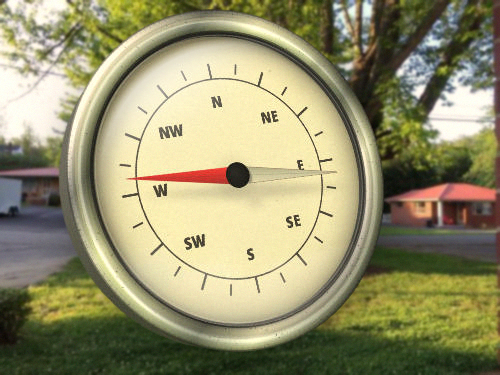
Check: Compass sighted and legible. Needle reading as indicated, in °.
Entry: 277.5 °
